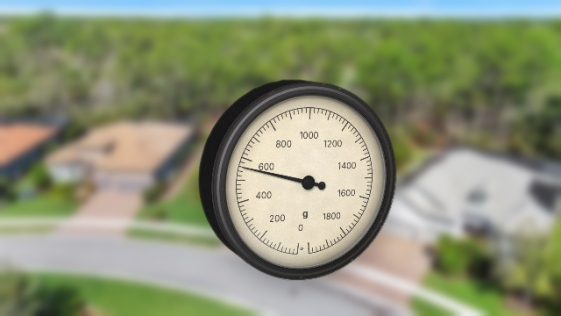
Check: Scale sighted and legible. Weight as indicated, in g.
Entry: 560 g
